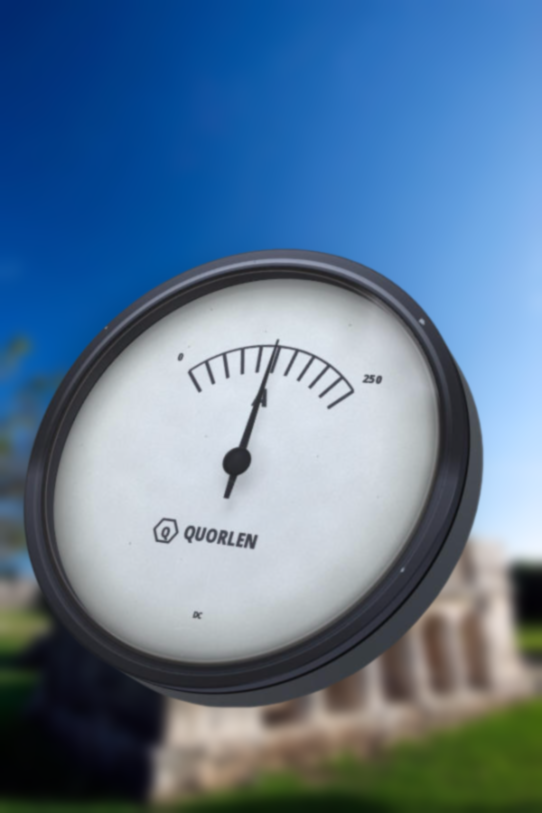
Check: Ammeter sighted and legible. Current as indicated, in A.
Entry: 125 A
